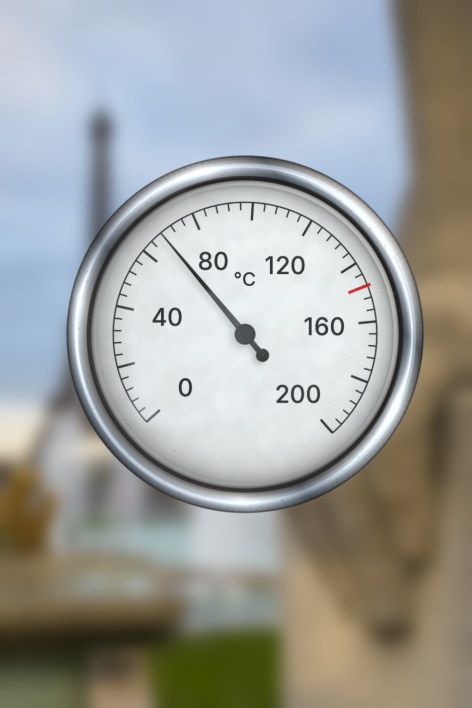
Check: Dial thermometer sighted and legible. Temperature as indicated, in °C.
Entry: 68 °C
